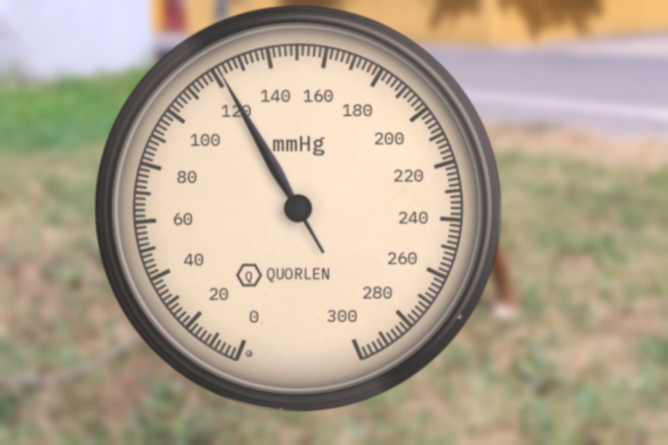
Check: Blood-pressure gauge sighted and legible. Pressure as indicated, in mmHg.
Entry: 122 mmHg
